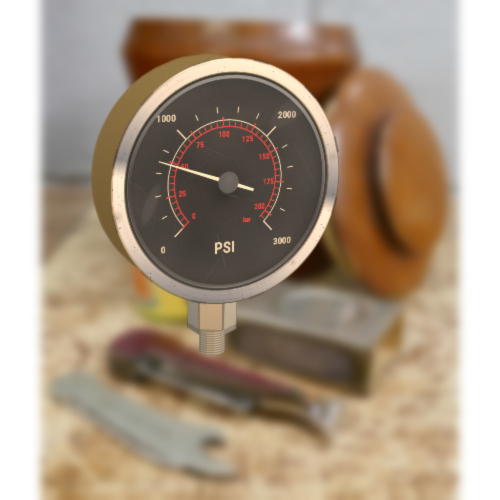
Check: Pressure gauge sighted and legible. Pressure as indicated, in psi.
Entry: 700 psi
